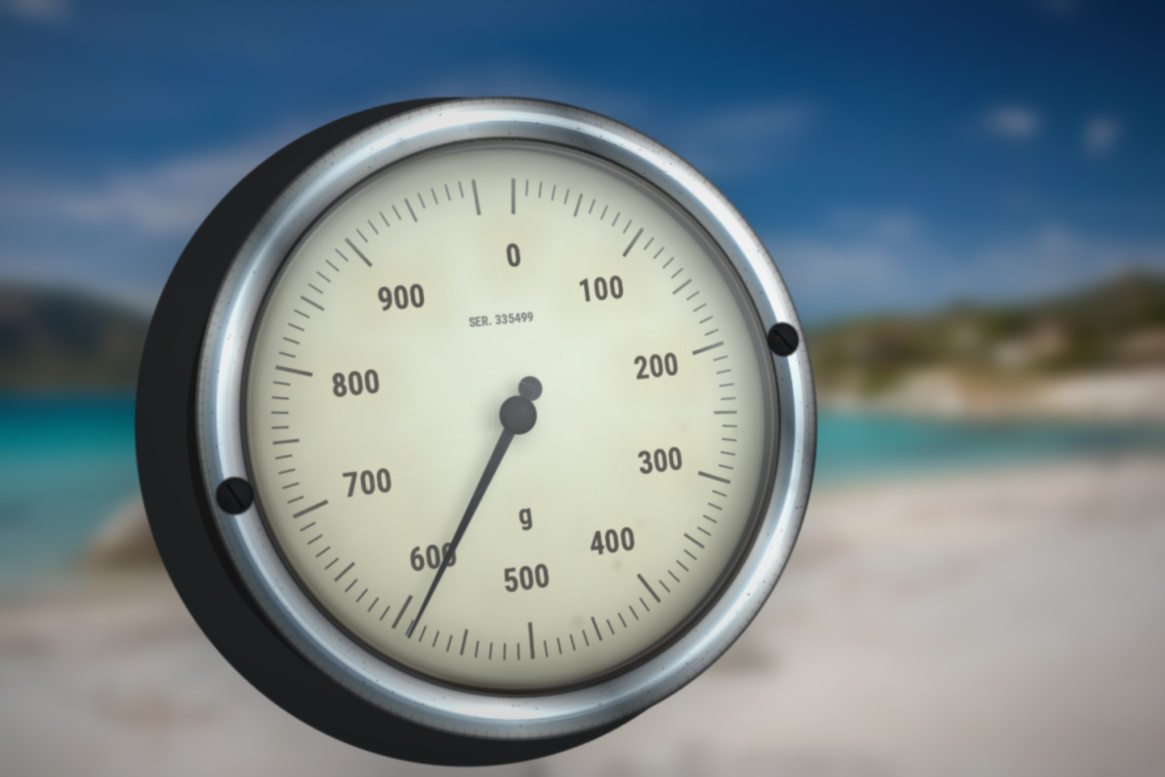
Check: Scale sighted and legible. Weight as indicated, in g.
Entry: 590 g
